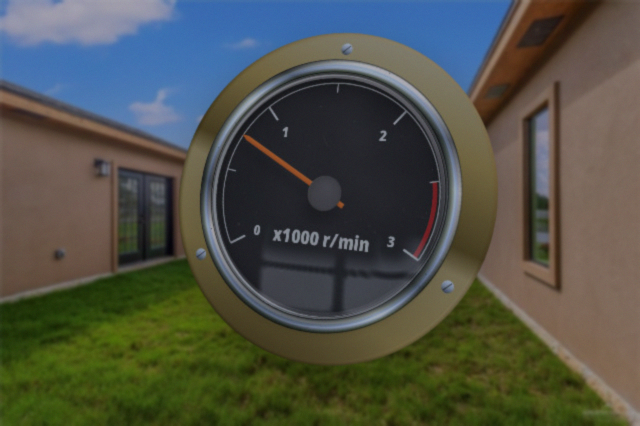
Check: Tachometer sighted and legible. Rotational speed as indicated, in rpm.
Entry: 750 rpm
